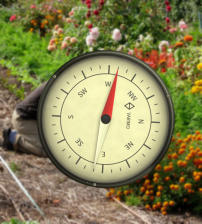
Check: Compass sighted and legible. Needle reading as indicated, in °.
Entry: 280 °
